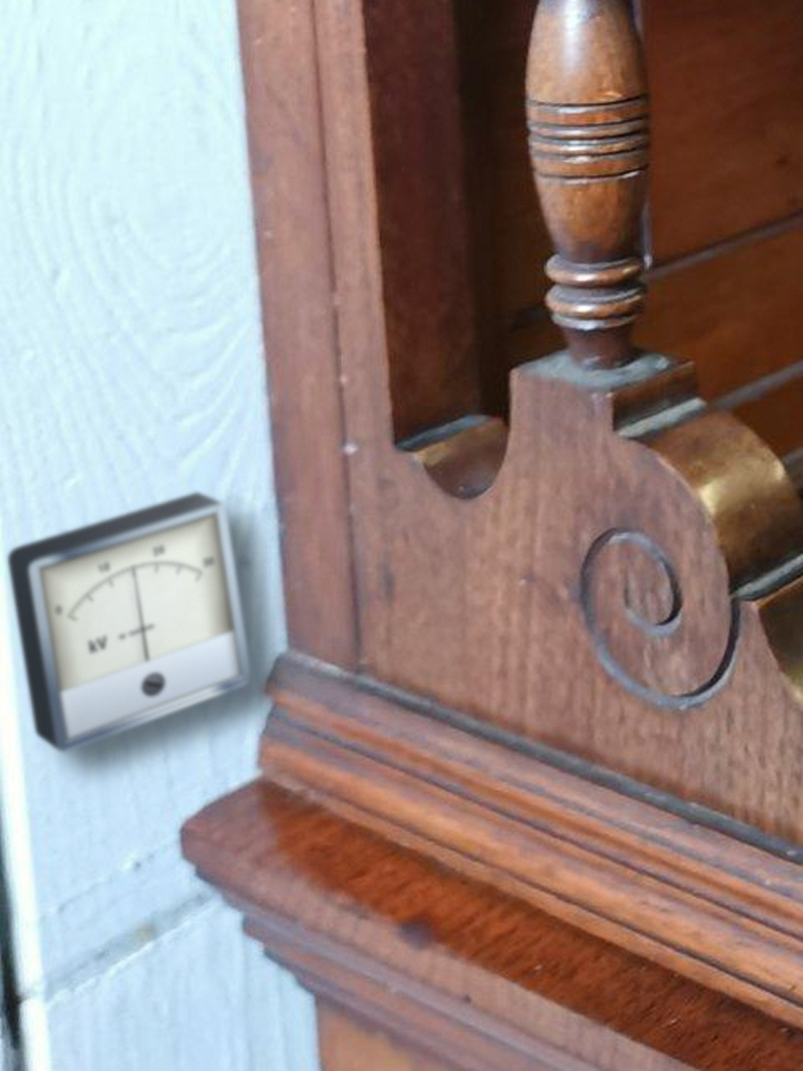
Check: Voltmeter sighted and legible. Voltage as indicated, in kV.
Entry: 15 kV
